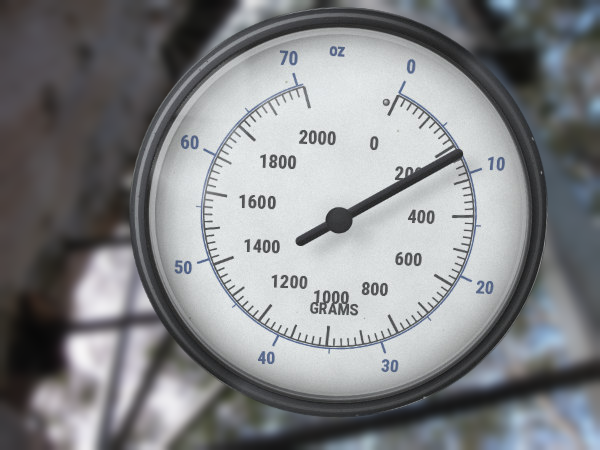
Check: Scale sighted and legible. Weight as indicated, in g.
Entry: 220 g
